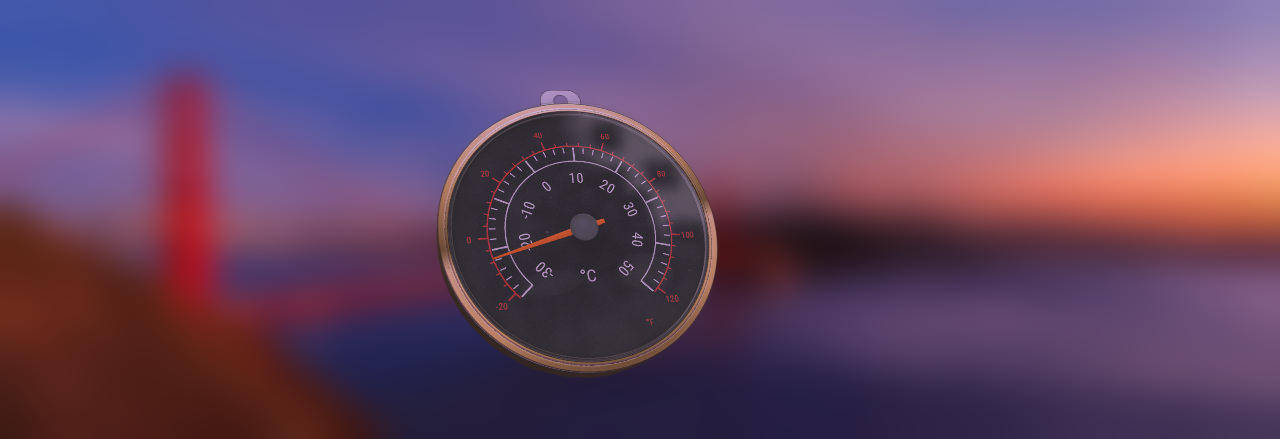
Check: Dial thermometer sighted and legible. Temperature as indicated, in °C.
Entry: -22 °C
